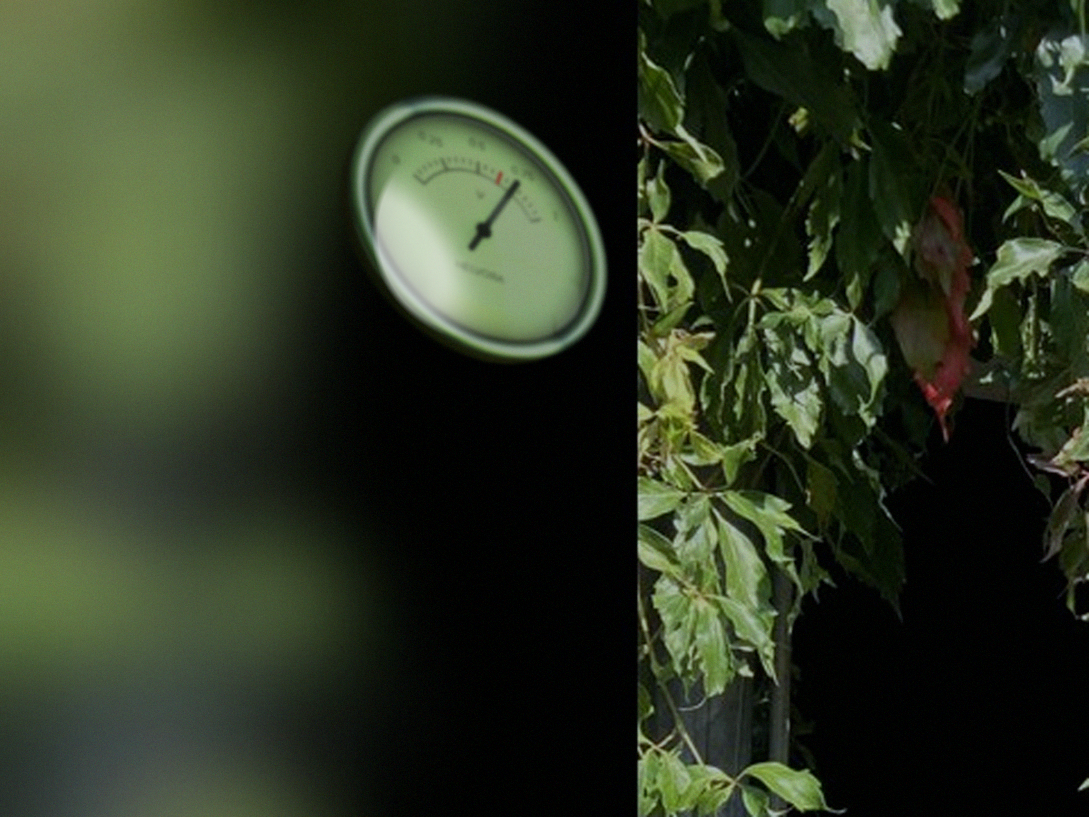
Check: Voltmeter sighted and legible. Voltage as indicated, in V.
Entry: 0.75 V
